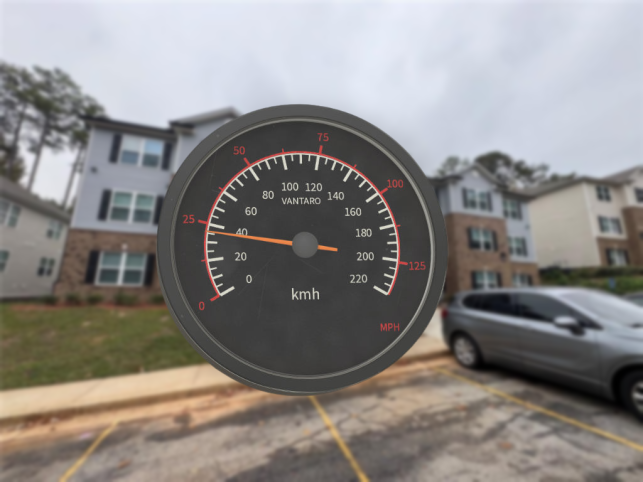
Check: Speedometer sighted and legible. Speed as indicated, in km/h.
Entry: 35 km/h
